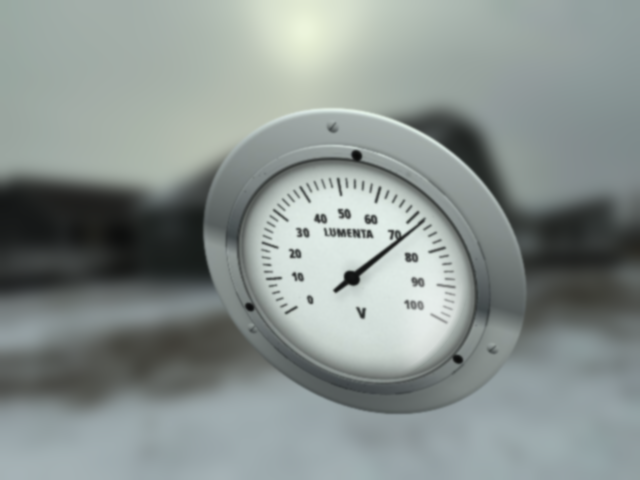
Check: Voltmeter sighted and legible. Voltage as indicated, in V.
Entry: 72 V
